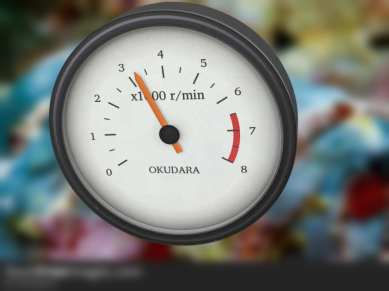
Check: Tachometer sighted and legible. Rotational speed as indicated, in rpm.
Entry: 3250 rpm
